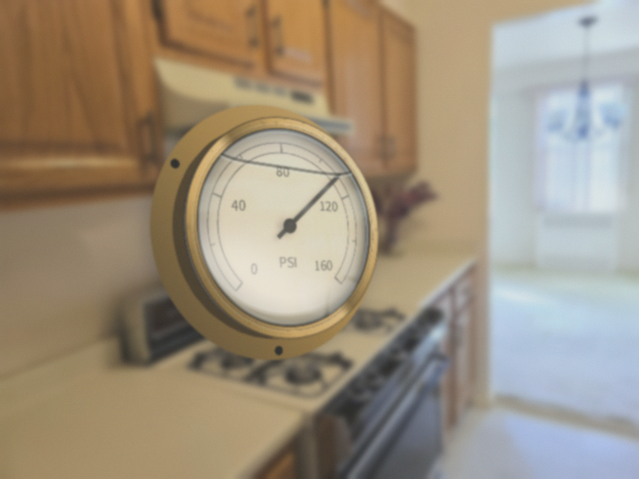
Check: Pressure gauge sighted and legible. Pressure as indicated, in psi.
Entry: 110 psi
